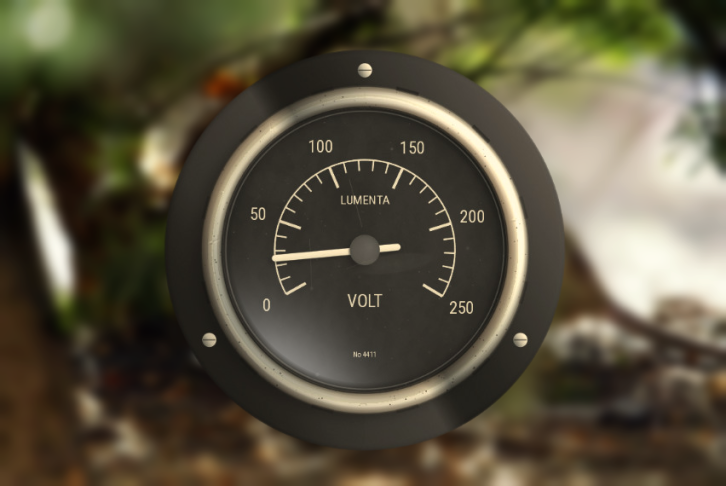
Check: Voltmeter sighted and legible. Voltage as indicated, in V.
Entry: 25 V
